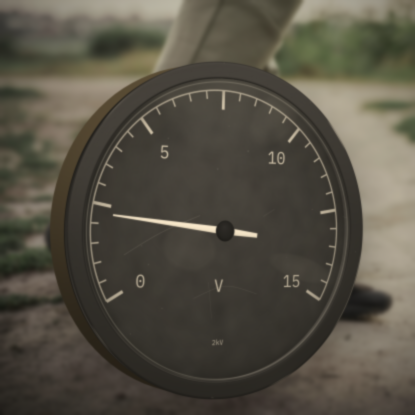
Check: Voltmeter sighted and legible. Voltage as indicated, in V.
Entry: 2.25 V
